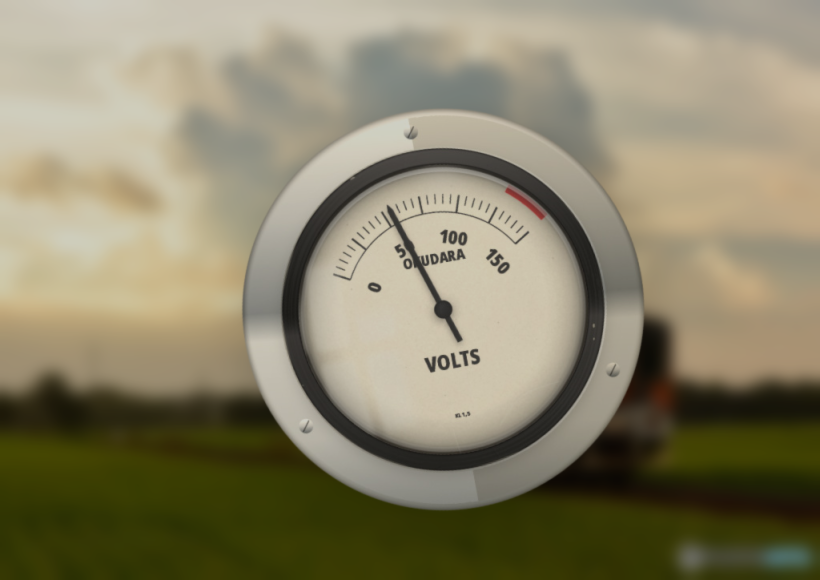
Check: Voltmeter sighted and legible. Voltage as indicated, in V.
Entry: 55 V
